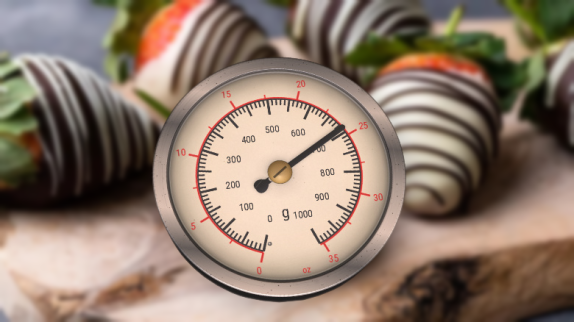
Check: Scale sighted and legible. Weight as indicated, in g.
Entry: 690 g
